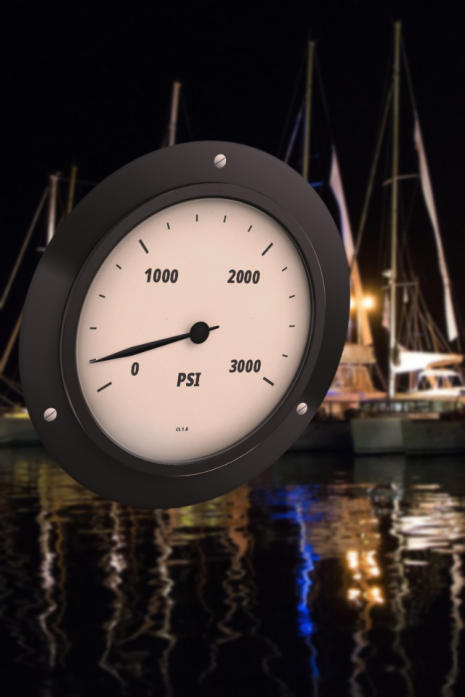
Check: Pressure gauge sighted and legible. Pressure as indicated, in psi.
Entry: 200 psi
